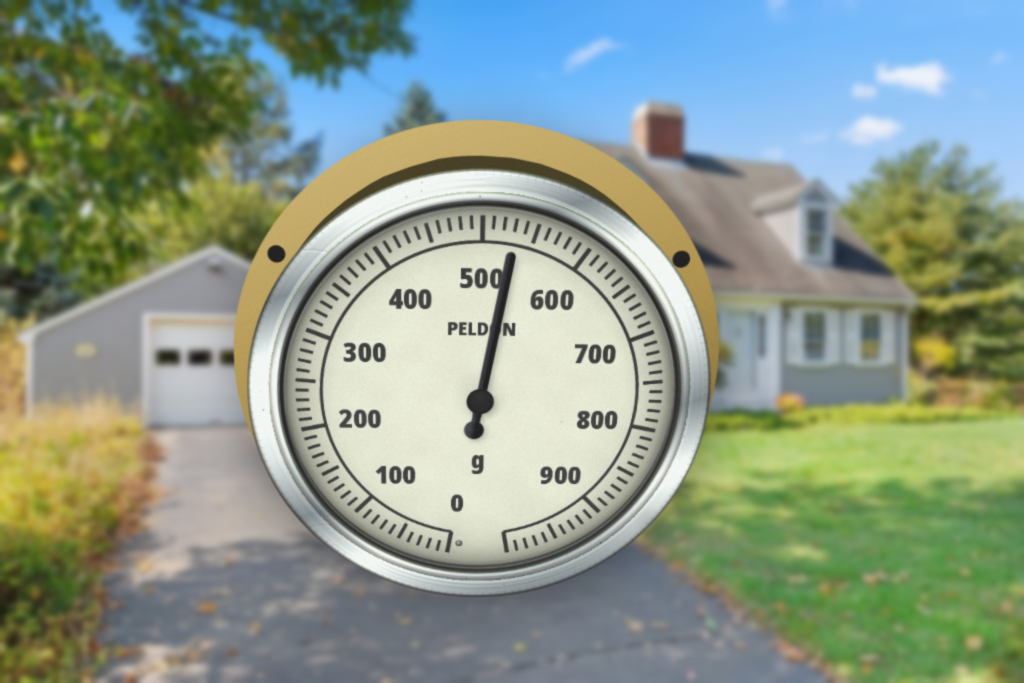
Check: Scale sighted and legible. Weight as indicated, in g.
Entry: 530 g
